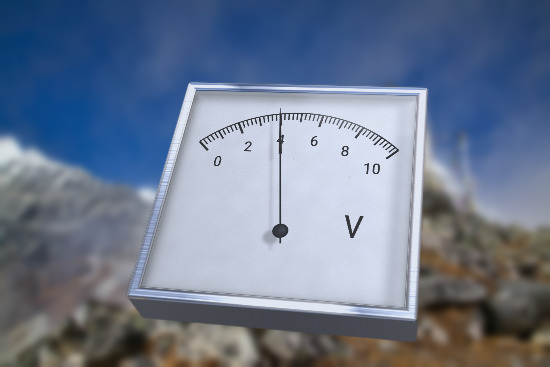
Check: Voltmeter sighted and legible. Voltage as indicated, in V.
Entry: 4 V
